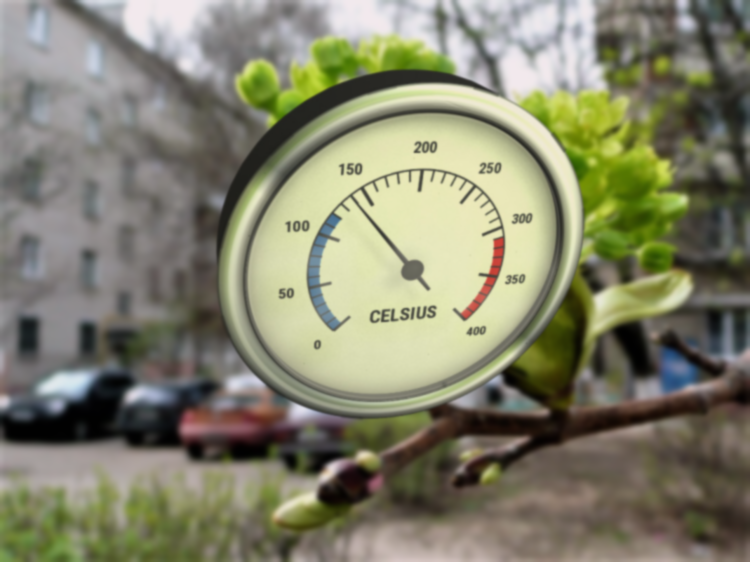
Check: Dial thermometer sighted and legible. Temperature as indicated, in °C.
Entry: 140 °C
